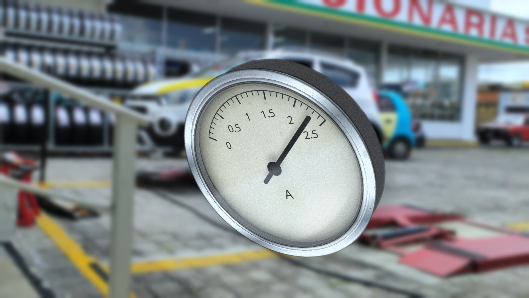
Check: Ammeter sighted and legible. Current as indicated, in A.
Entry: 2.3 A
